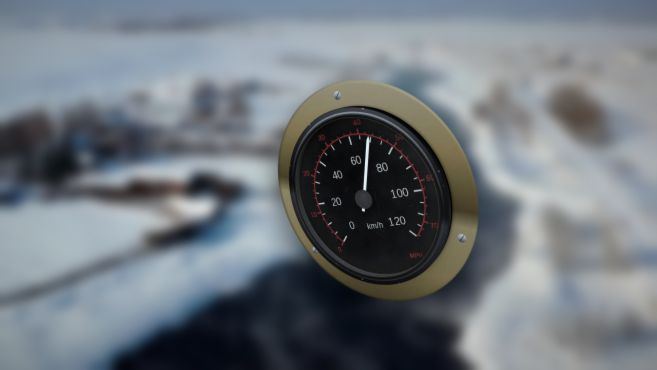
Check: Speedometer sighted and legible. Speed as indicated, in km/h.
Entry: 70 km/h
